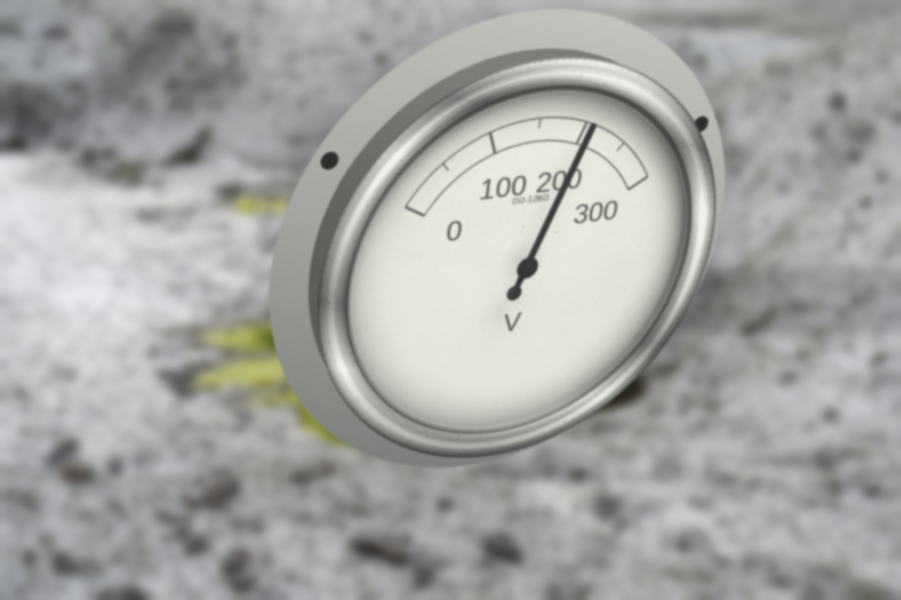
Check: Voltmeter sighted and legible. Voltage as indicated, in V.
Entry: 200 V
